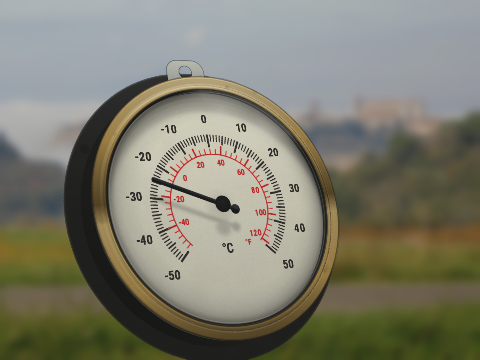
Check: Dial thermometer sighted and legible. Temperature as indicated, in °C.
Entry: -25 °C
